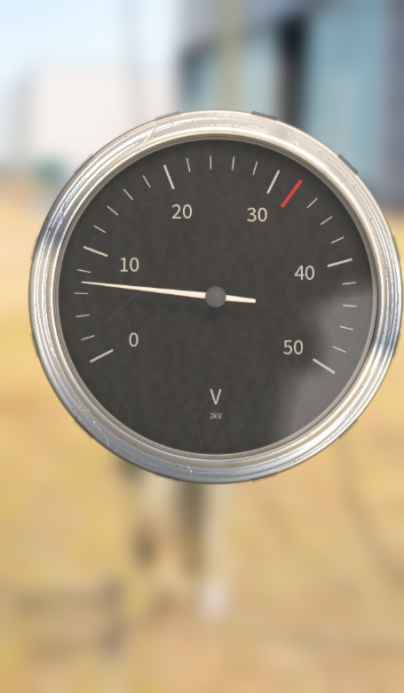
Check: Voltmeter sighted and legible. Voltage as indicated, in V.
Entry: 7 V
